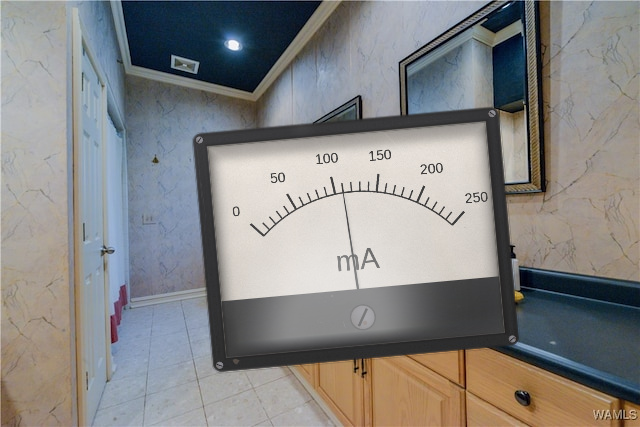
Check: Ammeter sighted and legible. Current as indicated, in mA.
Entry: 110 mA
